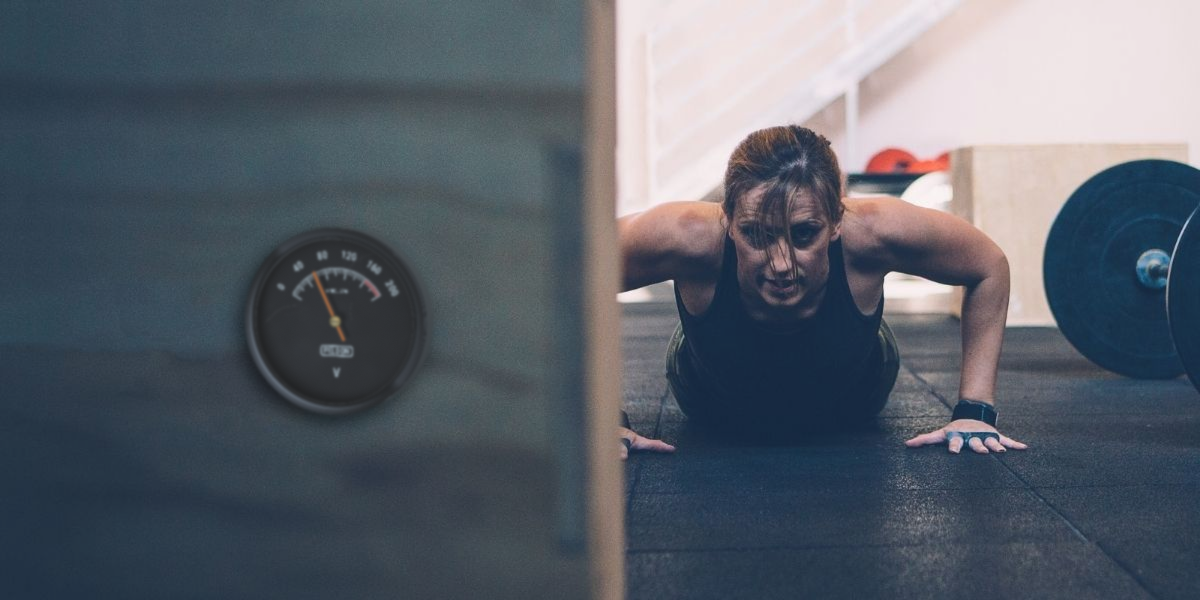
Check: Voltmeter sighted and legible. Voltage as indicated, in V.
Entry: 60 V
